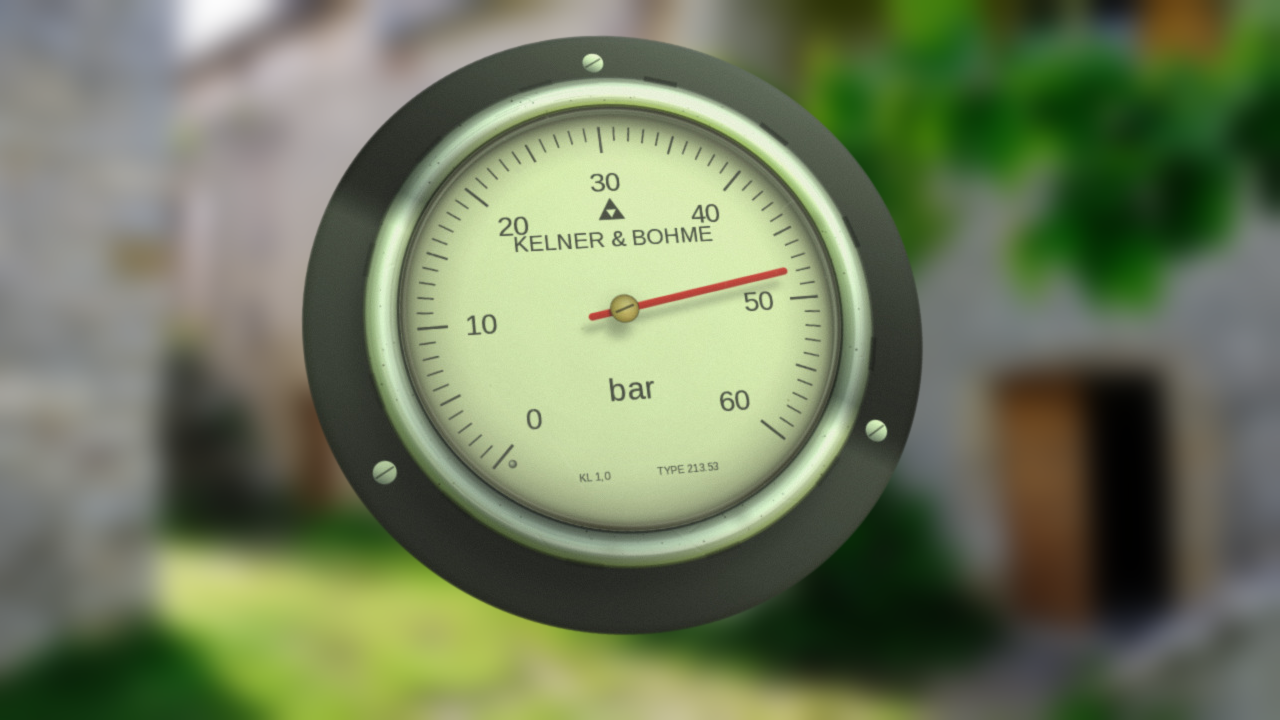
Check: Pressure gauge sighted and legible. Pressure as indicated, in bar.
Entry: 48 bar
